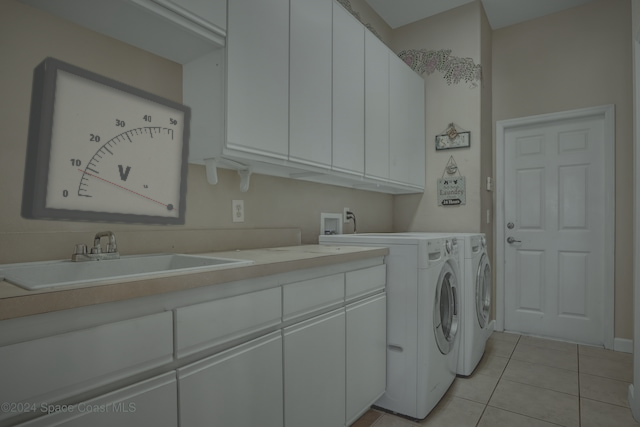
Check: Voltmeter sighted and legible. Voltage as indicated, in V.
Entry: 8 V
